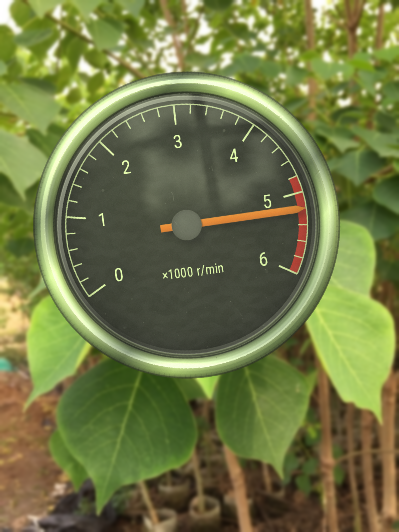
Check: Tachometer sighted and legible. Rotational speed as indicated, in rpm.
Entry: 5200 rpm
